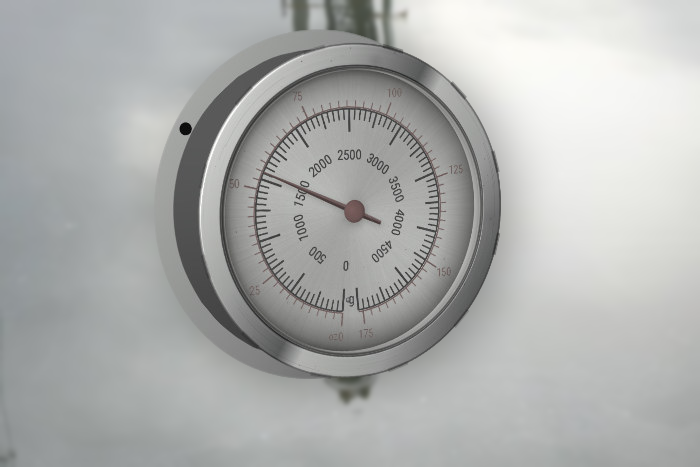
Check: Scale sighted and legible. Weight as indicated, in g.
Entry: 1550 g
